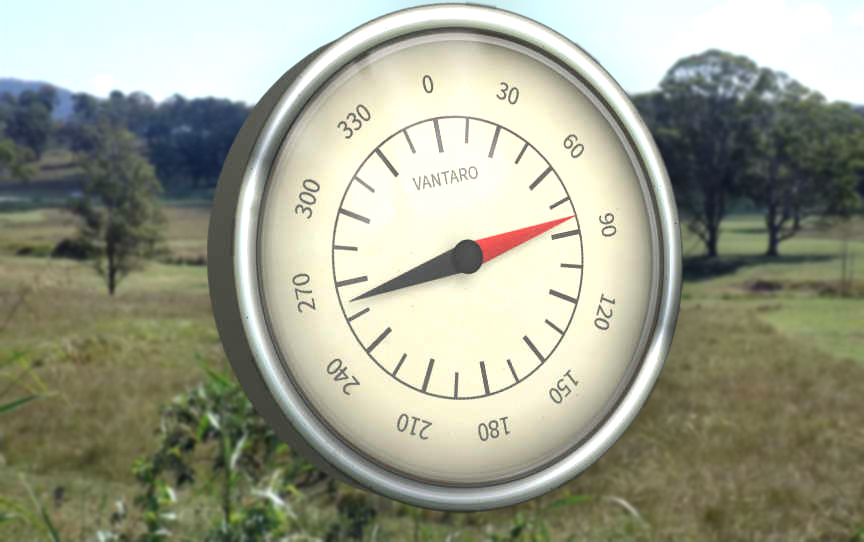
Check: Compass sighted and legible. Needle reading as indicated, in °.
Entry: 82.5 °
